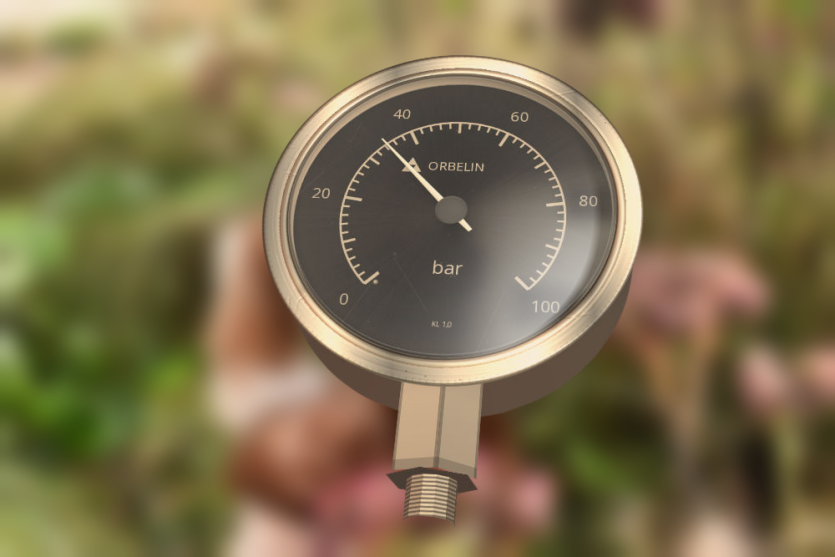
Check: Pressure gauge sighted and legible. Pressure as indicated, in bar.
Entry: 34 bar
